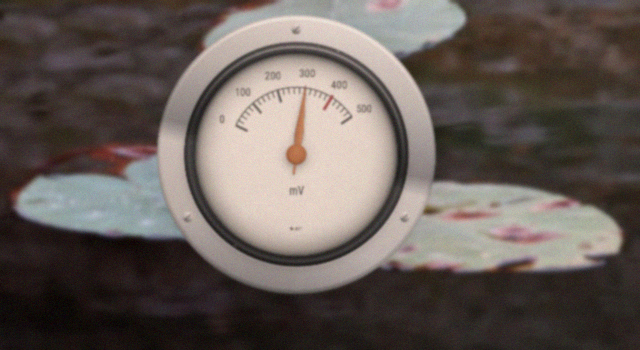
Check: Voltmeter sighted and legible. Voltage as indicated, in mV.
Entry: 300 mV
